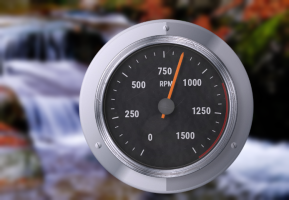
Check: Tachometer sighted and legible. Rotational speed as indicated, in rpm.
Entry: 850 rpm
